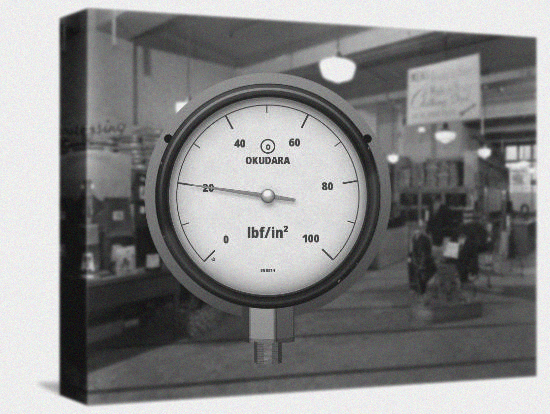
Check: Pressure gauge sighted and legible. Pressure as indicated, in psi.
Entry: 20 psi
